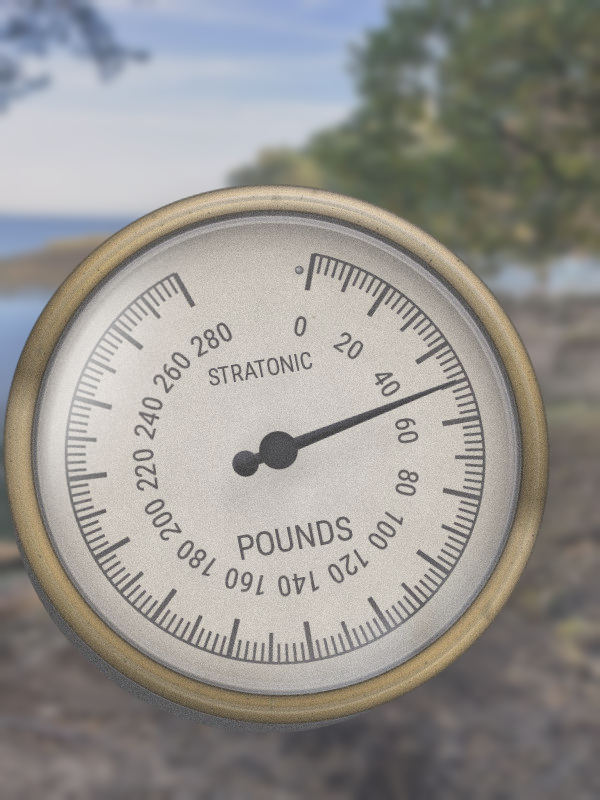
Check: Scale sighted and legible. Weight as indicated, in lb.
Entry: 50 lb
